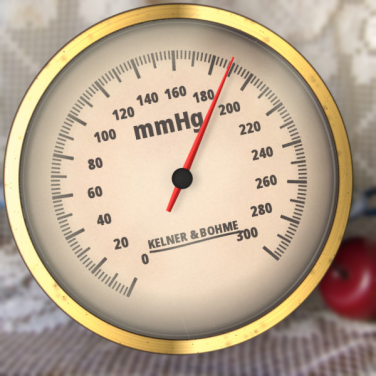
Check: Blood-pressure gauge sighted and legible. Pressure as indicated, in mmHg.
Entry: 188 mmHg
